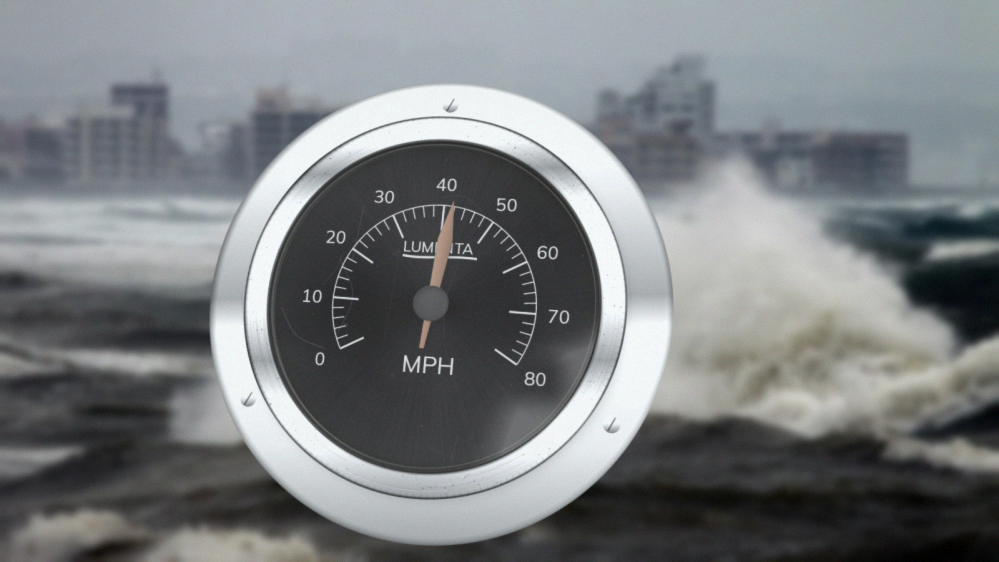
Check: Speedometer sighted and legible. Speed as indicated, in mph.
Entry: 42 mph
